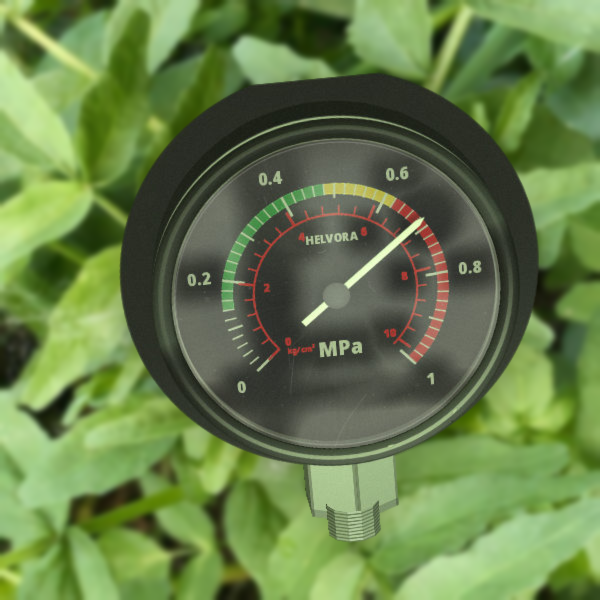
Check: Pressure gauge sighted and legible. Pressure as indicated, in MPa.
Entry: 0.68 MPa
